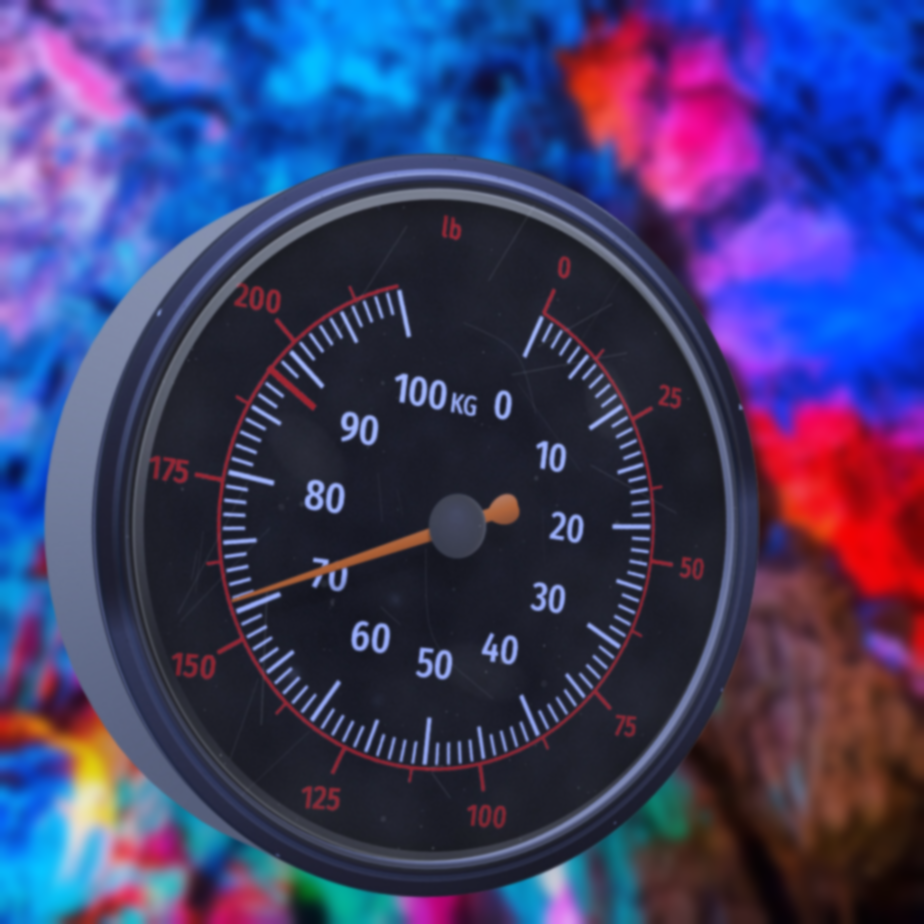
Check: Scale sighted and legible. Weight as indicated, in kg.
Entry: 71 kg
